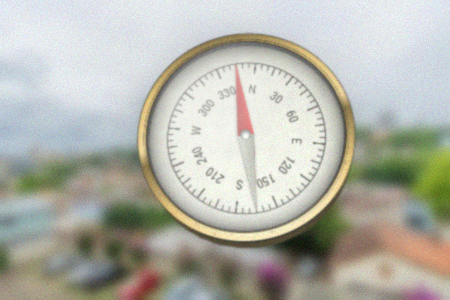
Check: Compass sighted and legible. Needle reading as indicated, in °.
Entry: 345 °
